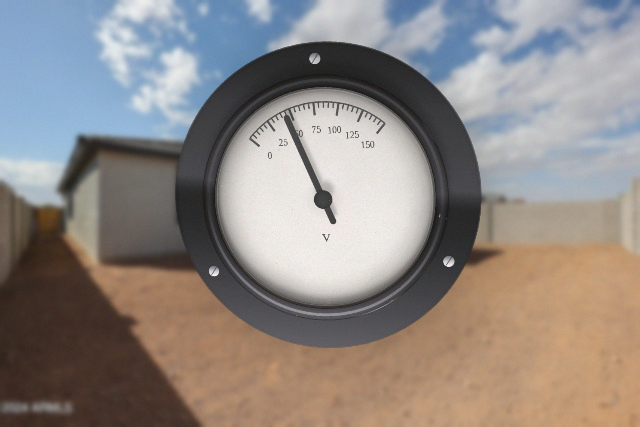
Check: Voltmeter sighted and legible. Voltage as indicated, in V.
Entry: 45 V
